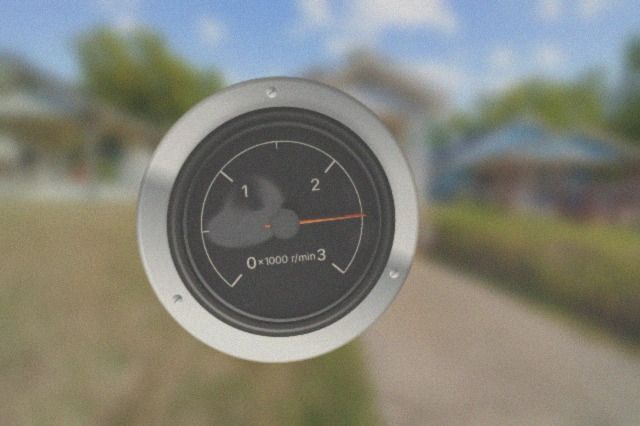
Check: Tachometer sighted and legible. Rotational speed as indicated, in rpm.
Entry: 2500 rpm
